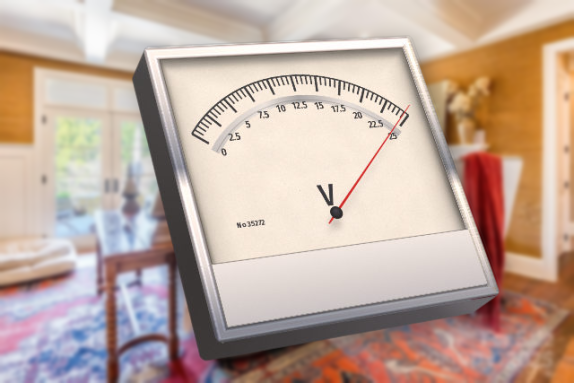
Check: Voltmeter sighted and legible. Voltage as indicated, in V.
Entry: 24.5 V
